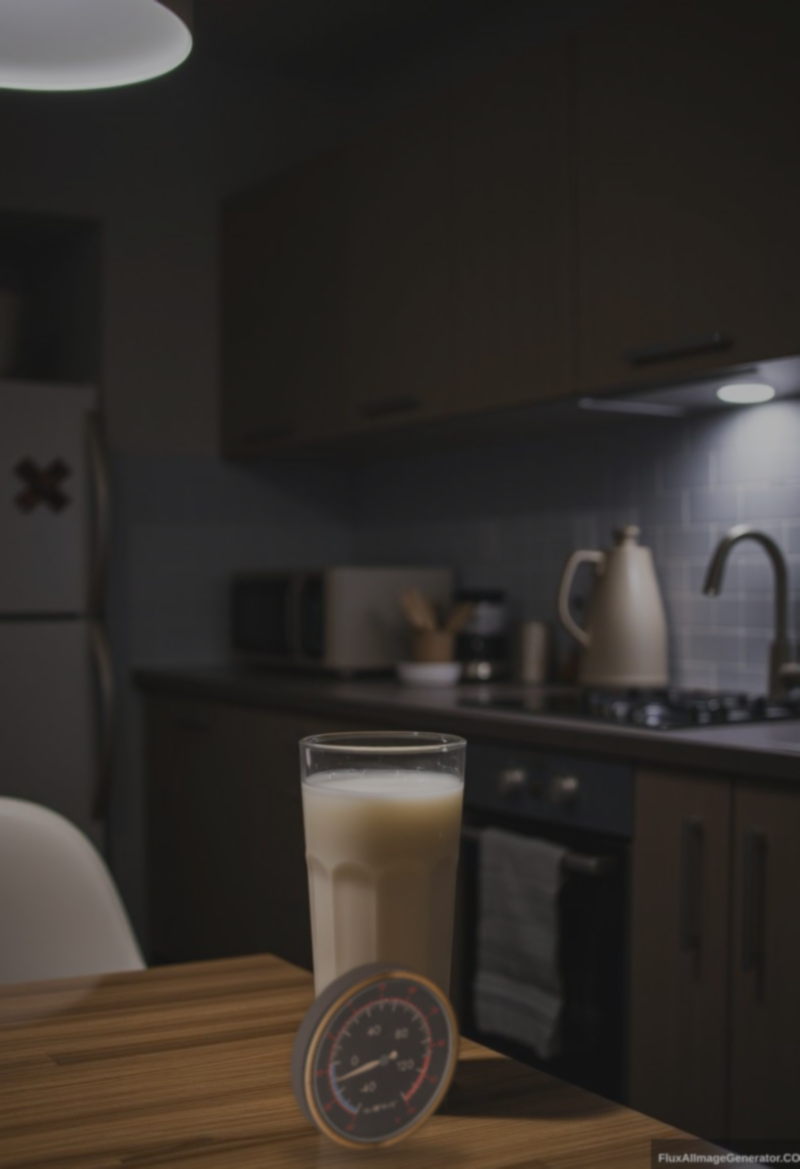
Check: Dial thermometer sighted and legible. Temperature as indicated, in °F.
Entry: -10 °F
